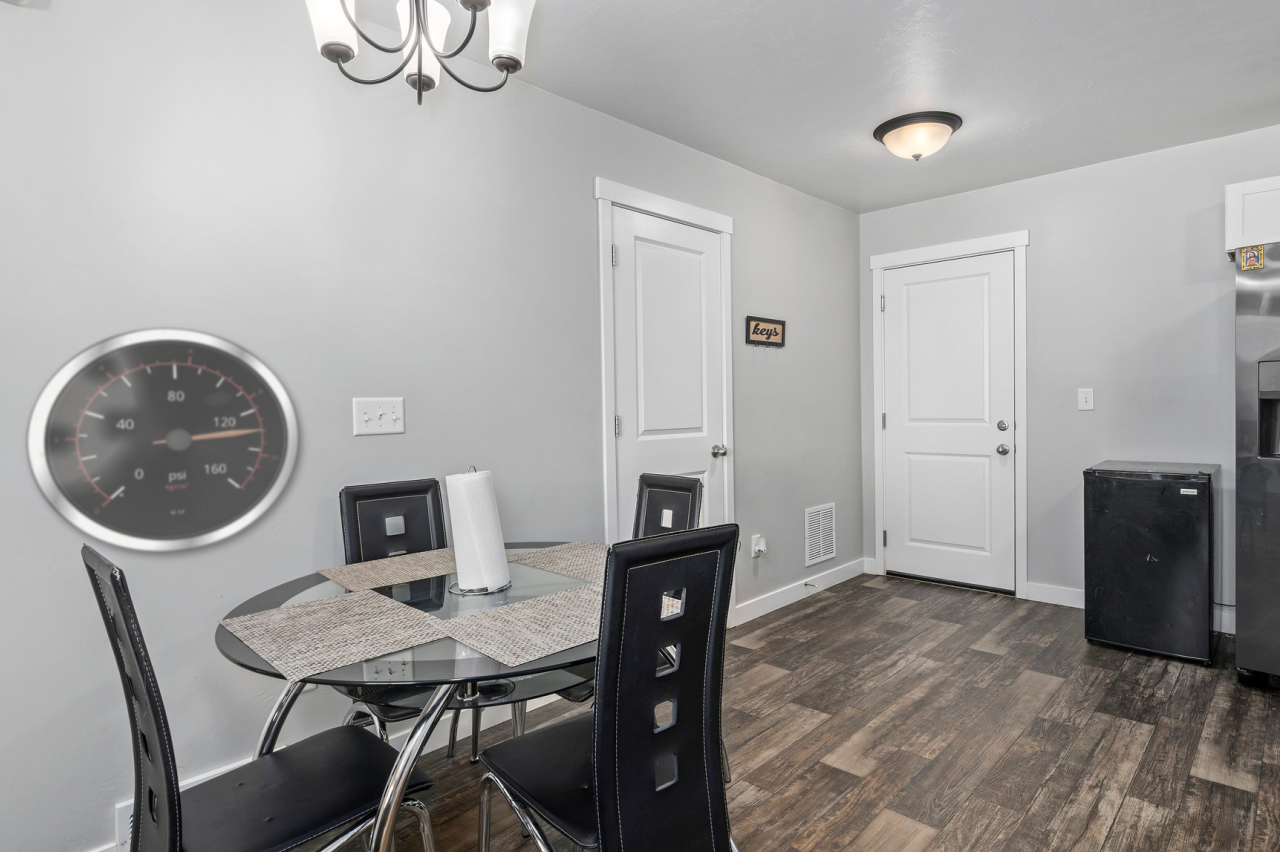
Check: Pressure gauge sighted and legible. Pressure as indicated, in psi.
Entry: 130 psi
